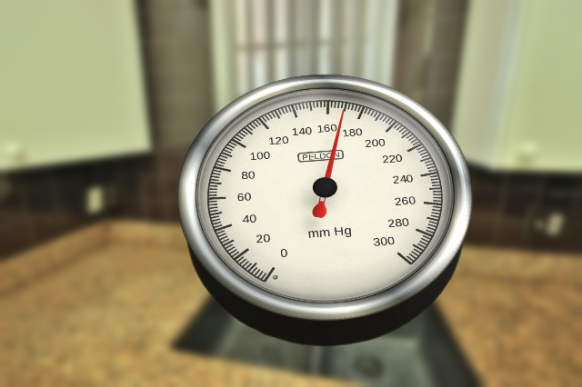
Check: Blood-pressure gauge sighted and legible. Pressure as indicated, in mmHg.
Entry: 170 mmHg
